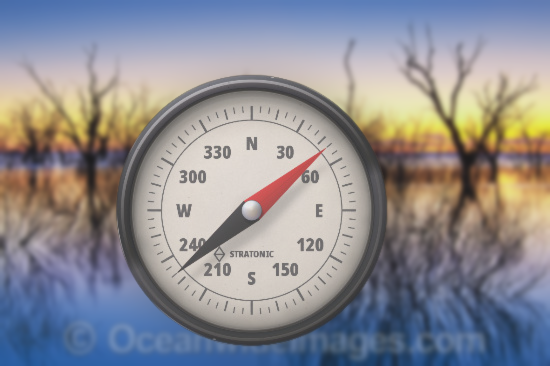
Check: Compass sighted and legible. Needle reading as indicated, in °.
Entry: 50 °
